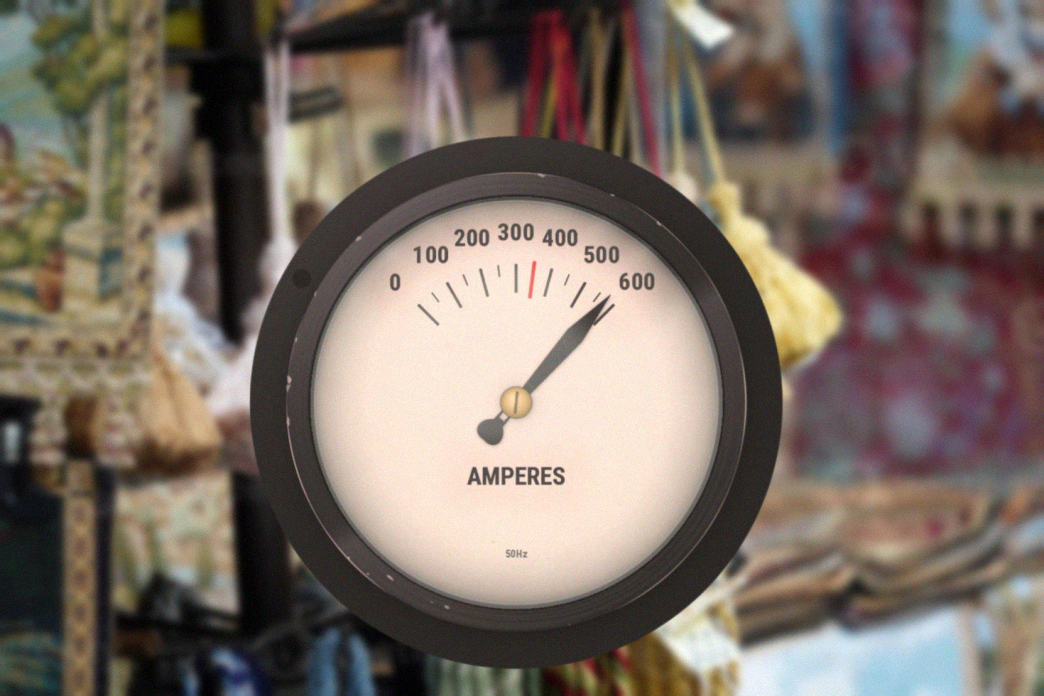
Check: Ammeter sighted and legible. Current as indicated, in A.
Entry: 575 A
